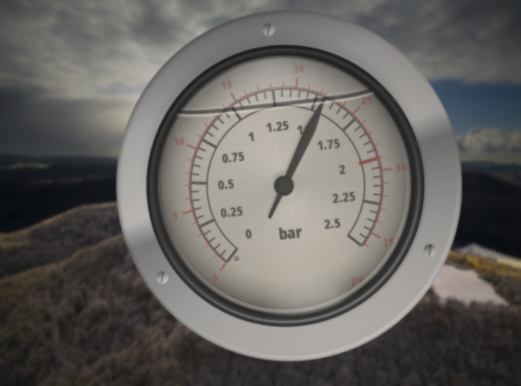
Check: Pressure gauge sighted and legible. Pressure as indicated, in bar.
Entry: 1.55 bar
